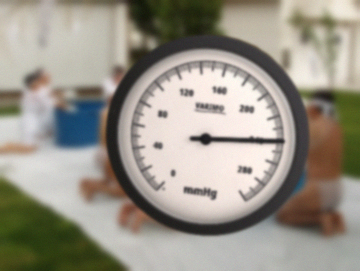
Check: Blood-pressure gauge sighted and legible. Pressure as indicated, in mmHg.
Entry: 240 mmHg
